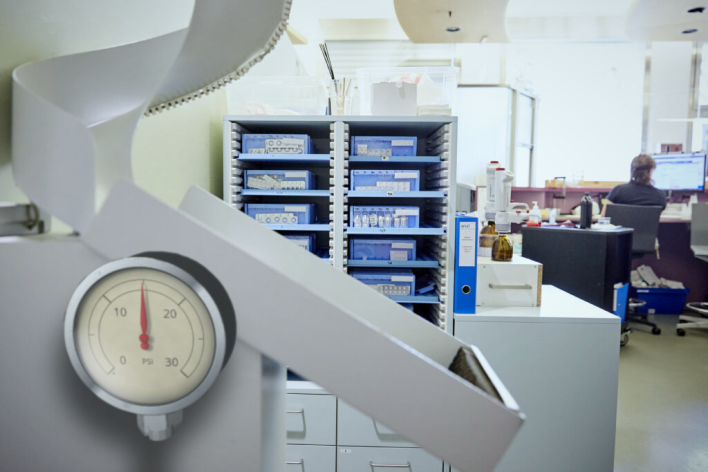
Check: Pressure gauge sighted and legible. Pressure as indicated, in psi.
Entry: 15 psi
